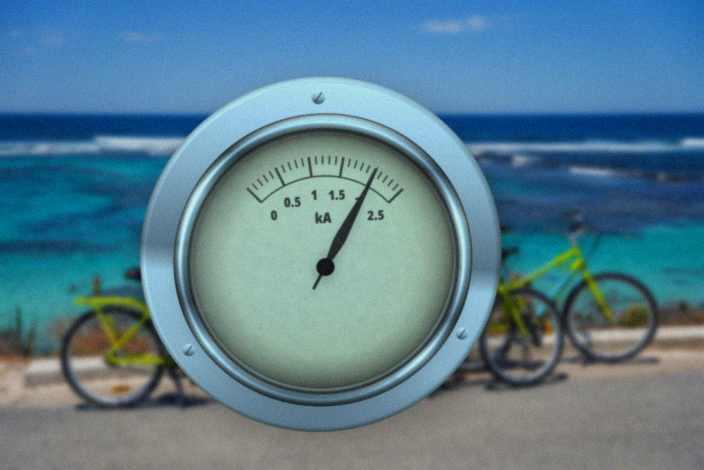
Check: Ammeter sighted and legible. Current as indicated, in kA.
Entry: 2 kA
